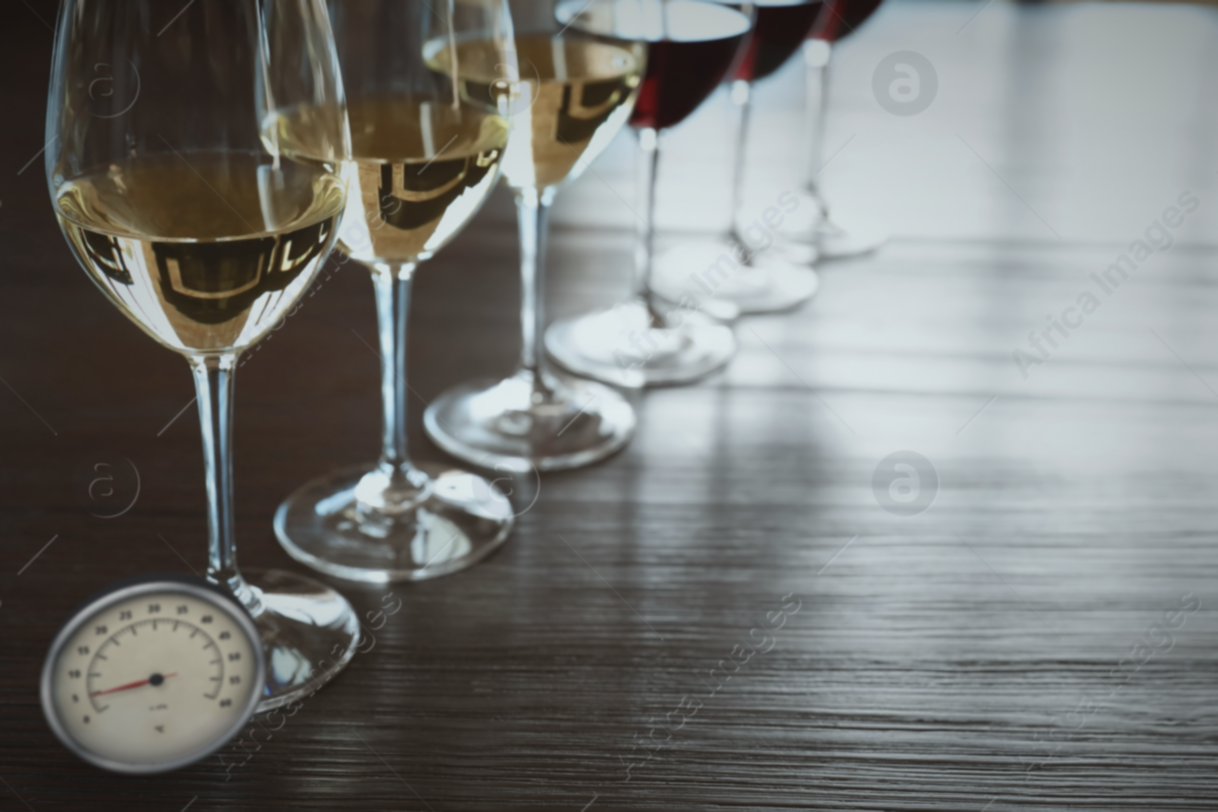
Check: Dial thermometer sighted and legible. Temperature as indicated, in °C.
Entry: 5 °C
